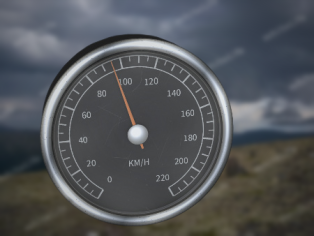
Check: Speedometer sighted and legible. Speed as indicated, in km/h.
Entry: 95 km/h
